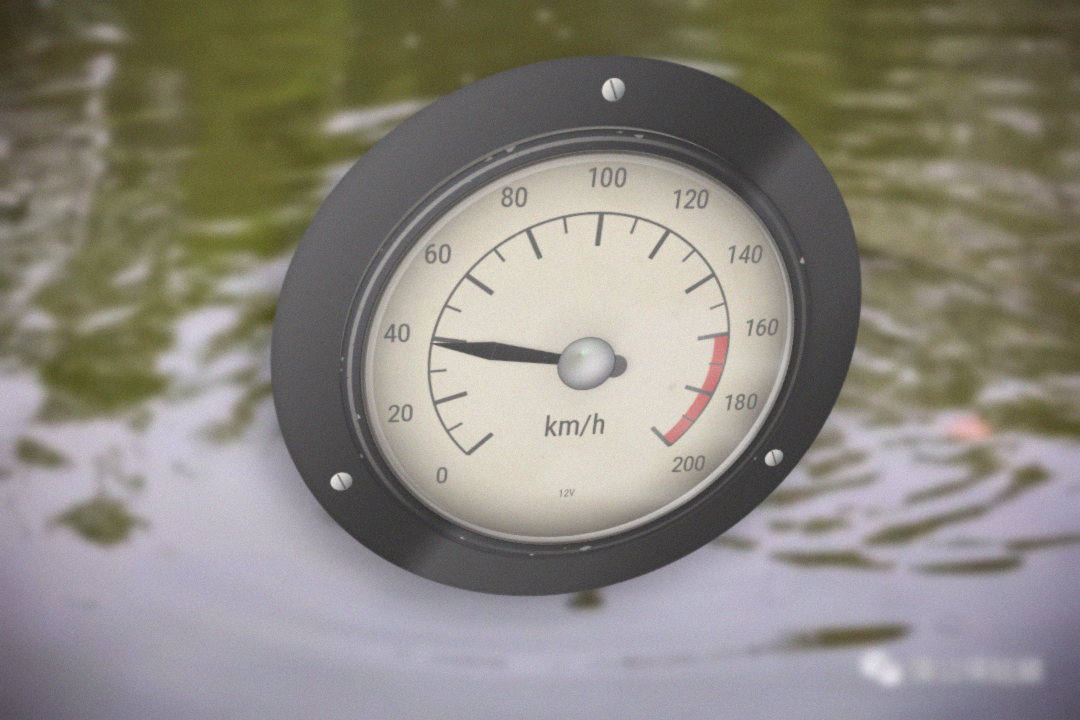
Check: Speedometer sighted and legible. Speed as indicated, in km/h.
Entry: 40 km/h
